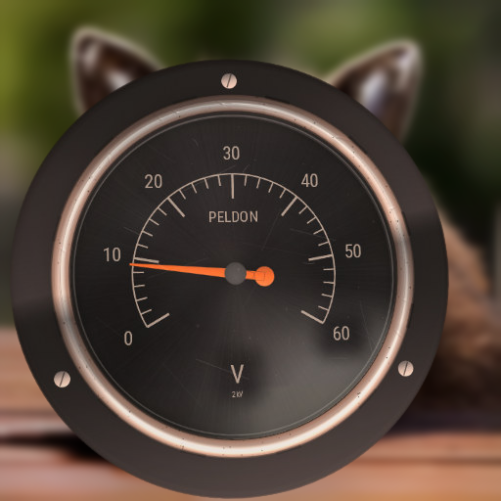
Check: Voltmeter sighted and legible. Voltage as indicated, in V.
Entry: 9 V
